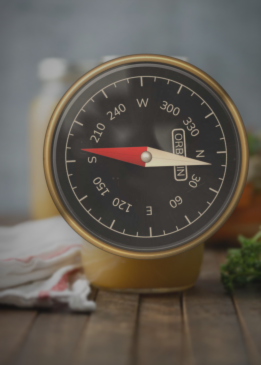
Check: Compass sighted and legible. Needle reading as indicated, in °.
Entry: 190 °
